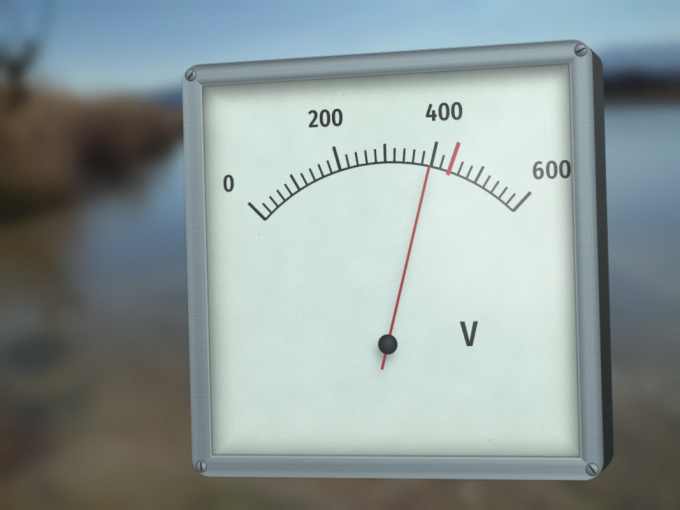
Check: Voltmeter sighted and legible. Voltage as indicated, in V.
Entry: 400 V
